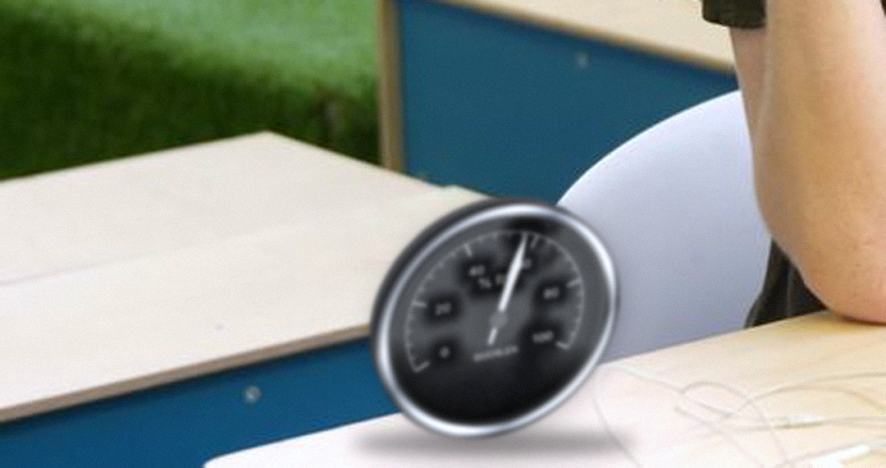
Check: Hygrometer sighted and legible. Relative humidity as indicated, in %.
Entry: 56 %
